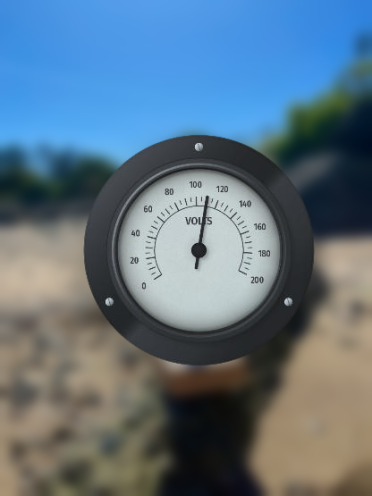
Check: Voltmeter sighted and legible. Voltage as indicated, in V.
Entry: 110 V
